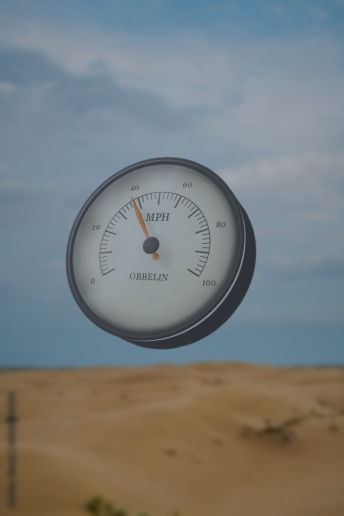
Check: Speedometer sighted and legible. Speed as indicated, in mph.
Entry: 38 mph
